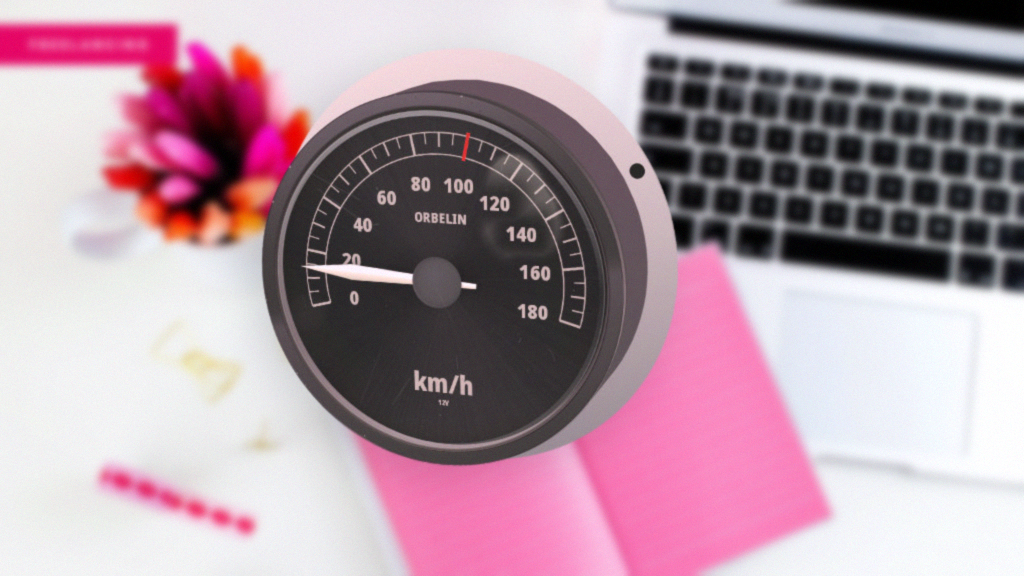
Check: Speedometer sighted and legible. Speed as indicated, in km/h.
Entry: 15 km/h
